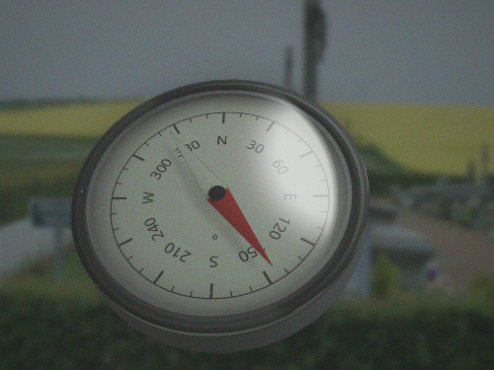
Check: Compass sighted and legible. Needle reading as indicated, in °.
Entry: 145 °
